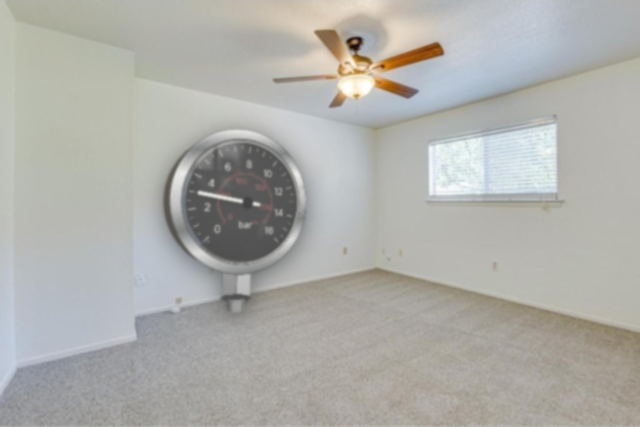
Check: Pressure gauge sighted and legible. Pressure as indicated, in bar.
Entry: 3 bar
